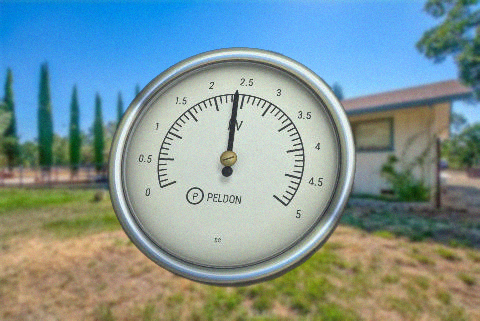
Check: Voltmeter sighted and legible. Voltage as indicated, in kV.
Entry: 2.4 kV
